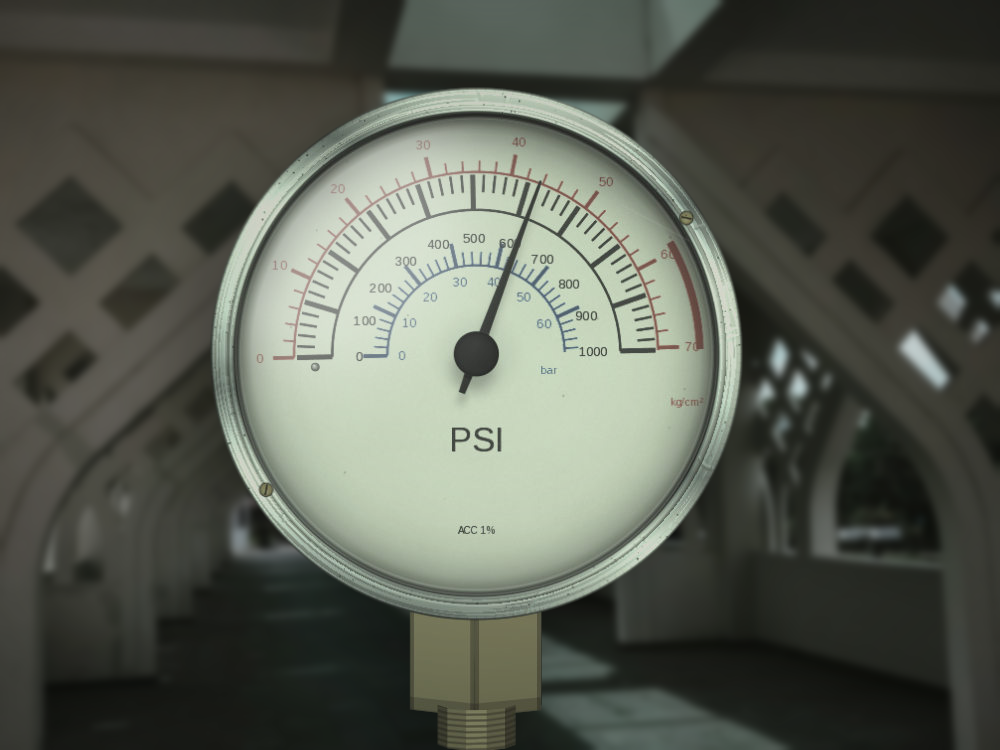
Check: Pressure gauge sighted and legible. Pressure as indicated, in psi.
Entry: 620 psi
